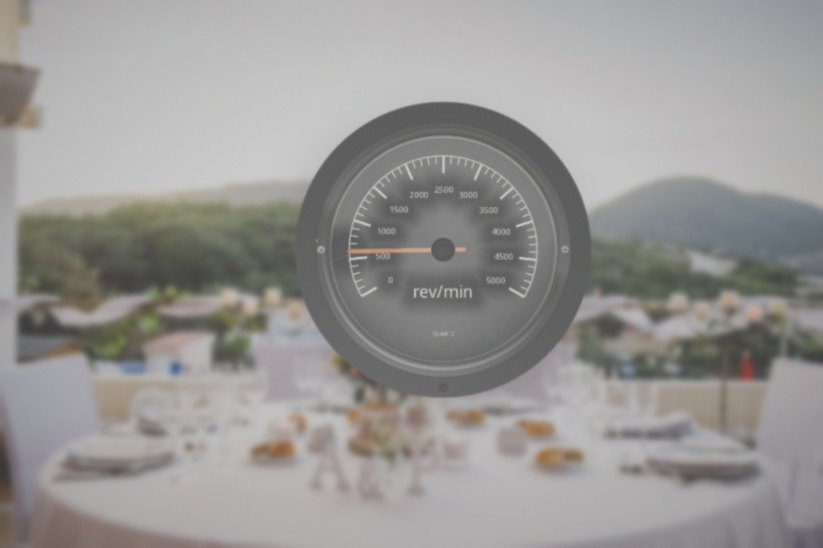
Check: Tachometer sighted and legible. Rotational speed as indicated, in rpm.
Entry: 600 rpm
